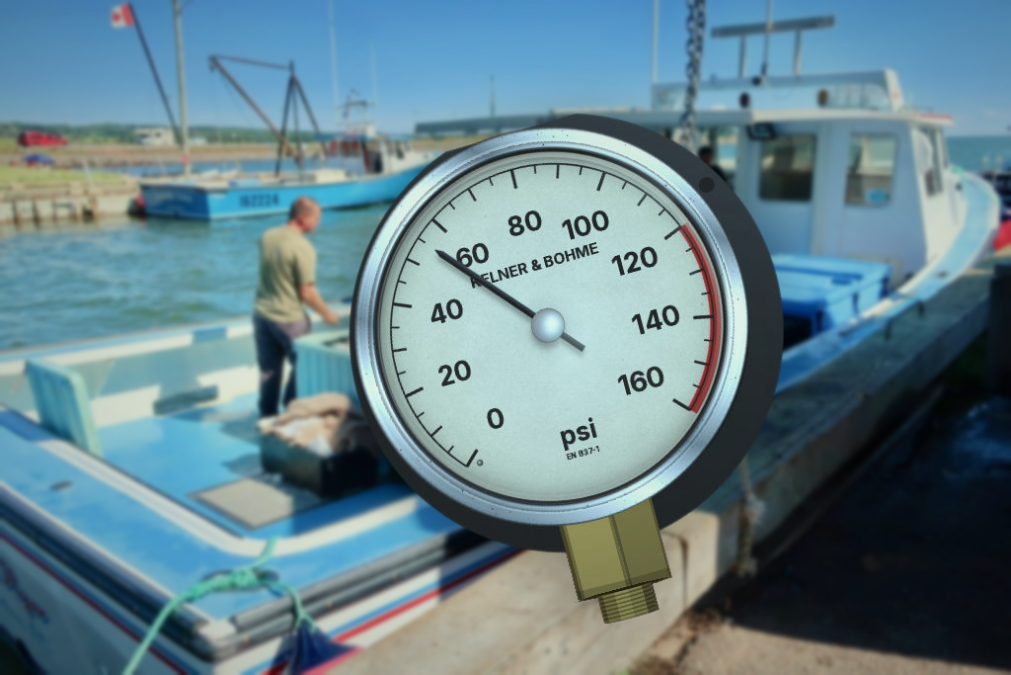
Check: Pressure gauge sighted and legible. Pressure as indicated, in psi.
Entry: 55 psi
